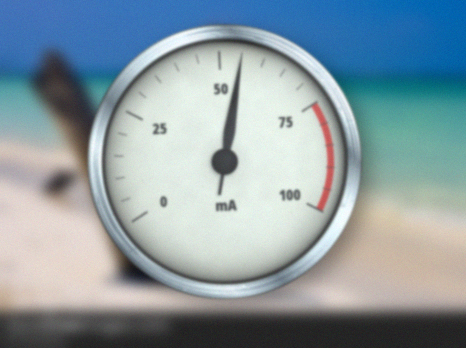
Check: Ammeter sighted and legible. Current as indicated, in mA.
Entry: 55 mA
